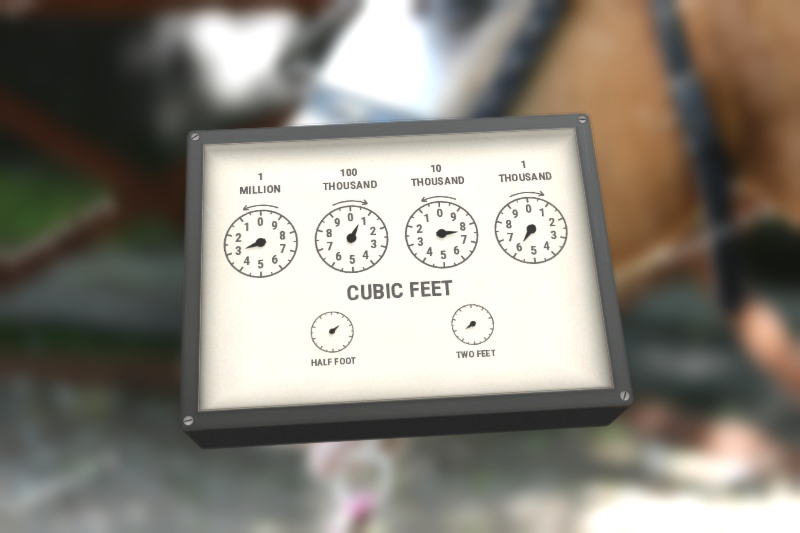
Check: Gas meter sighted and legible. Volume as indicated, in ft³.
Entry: 307600 ft³
